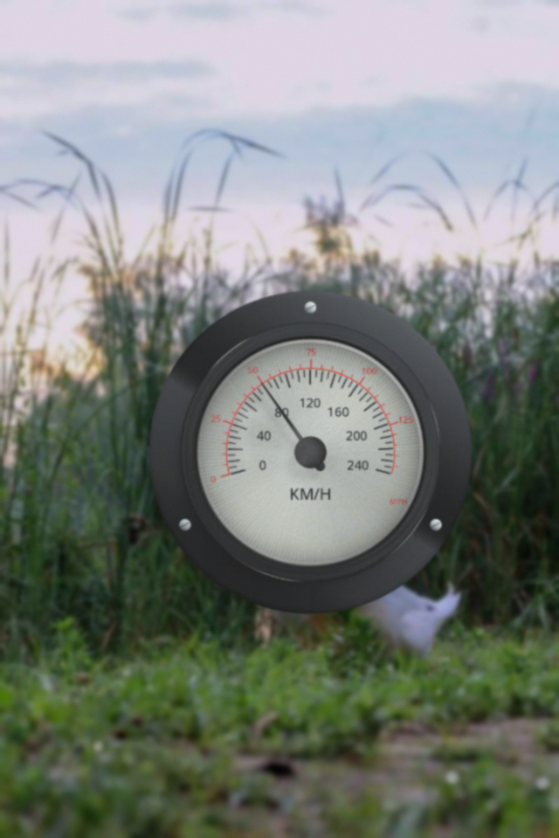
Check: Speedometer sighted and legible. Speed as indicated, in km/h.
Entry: 80 km/h
